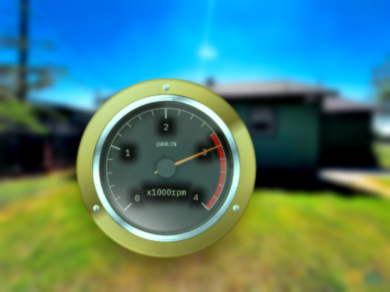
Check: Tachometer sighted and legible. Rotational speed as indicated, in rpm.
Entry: 3000 rpm
